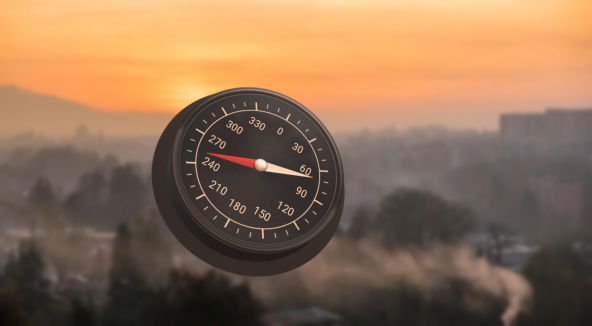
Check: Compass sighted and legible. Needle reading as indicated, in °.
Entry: 250 °
